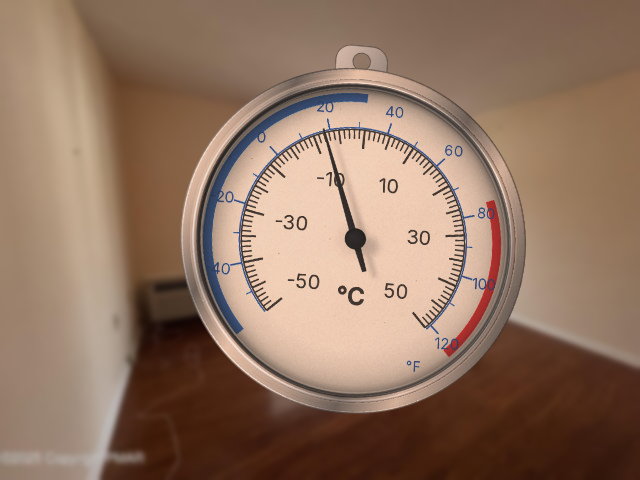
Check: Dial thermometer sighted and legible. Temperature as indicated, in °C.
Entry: -8 °C
